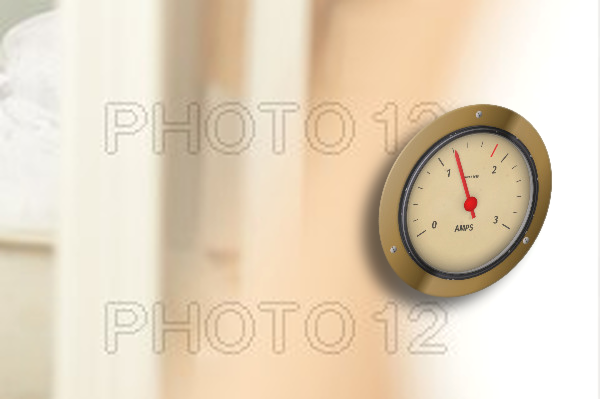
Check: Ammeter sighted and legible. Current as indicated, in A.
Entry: 1.2 A
